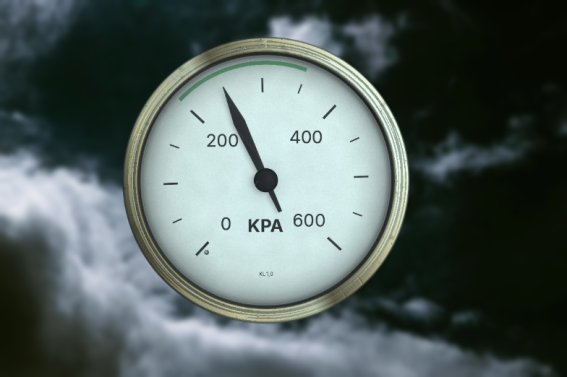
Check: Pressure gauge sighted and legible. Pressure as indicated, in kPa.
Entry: 250 kPa
